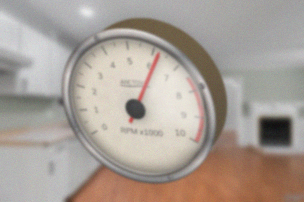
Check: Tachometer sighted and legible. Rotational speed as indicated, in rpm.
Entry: 6250 rpm
